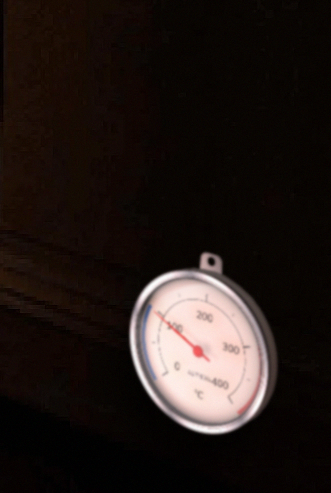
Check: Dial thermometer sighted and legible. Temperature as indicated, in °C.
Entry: 100 °C
